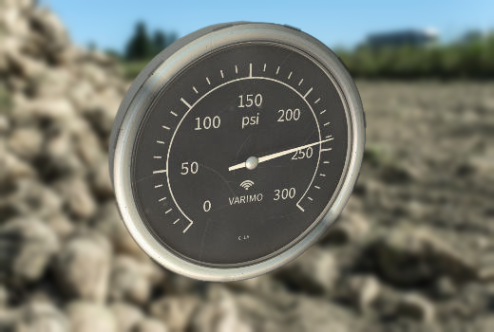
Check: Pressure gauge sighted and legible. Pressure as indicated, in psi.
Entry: 240 psi
